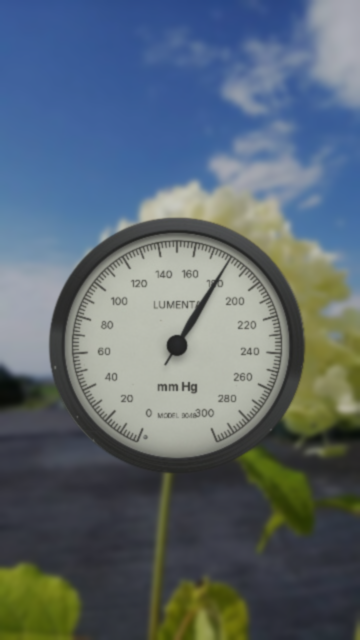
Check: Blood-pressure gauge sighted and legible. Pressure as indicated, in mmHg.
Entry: 180 mmHg
